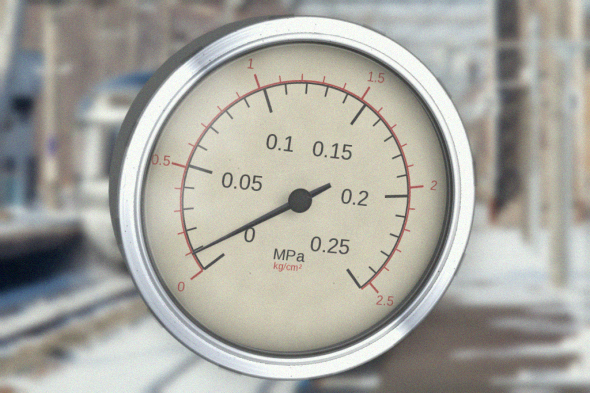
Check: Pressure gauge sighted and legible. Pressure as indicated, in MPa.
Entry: 0.01 MPa
